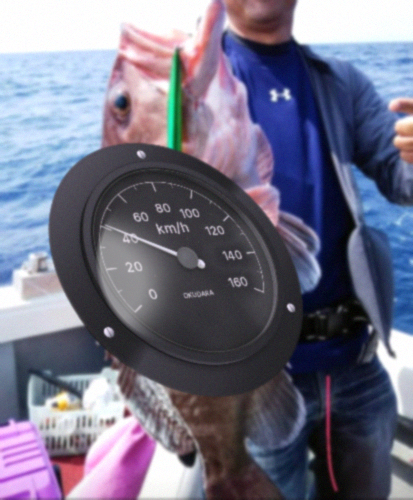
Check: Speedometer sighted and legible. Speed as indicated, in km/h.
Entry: 40 km/h
